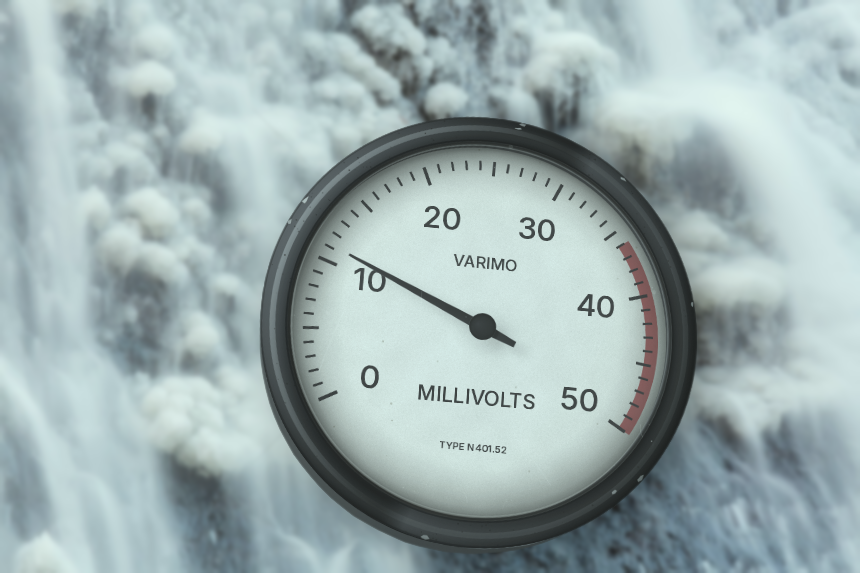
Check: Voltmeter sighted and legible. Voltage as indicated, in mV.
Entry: 11 mV
